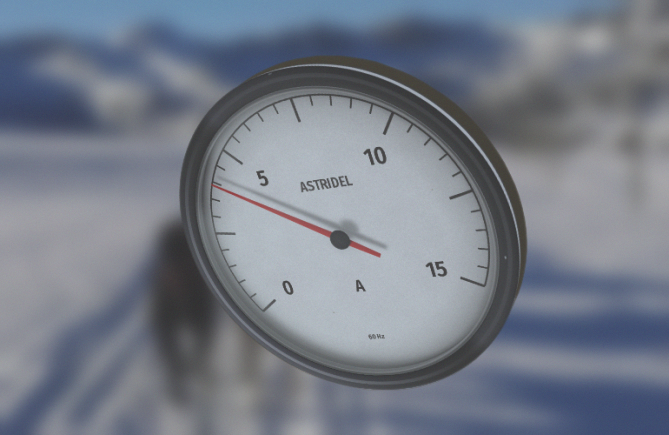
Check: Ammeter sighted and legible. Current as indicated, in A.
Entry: 4 A
